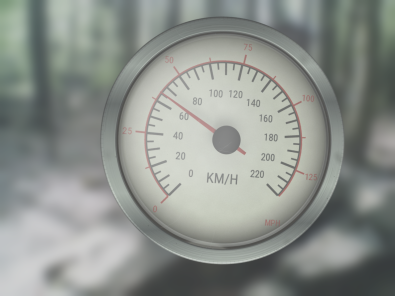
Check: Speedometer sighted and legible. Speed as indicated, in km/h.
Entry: 65 km/h
